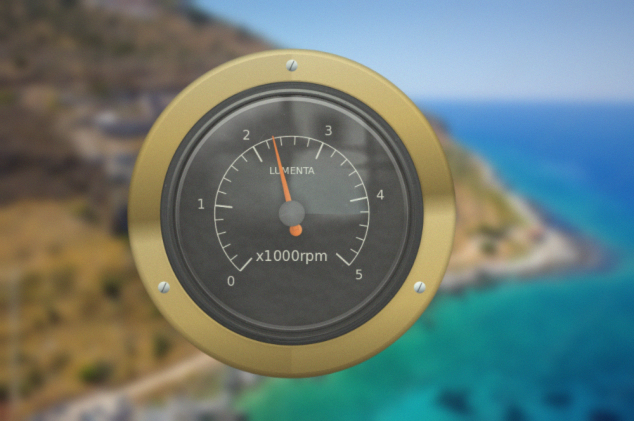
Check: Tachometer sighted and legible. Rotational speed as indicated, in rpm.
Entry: 2300 rpm
